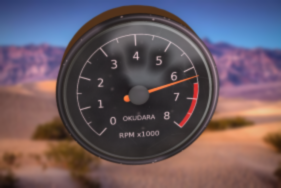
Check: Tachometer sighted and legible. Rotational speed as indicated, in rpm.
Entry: 6250 rpm
